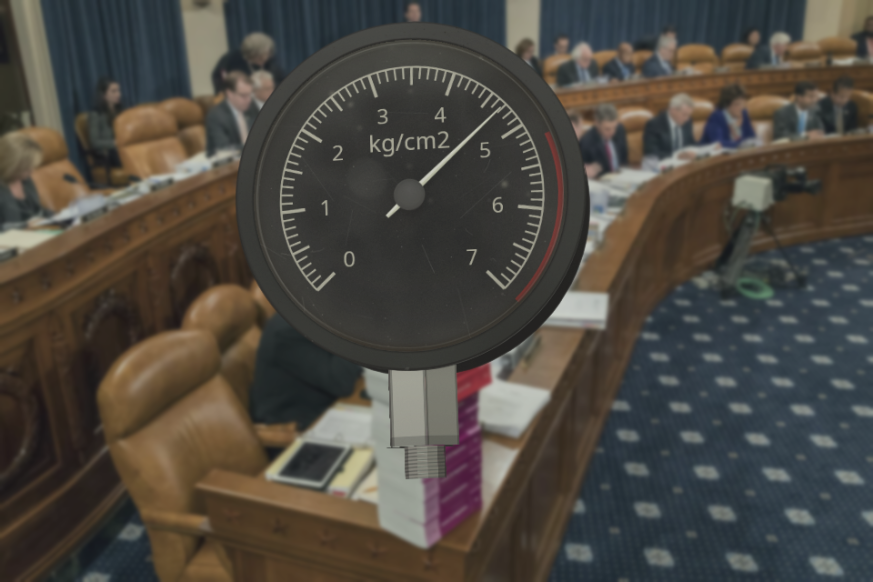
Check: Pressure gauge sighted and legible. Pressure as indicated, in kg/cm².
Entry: 4.7 kg/cm²
